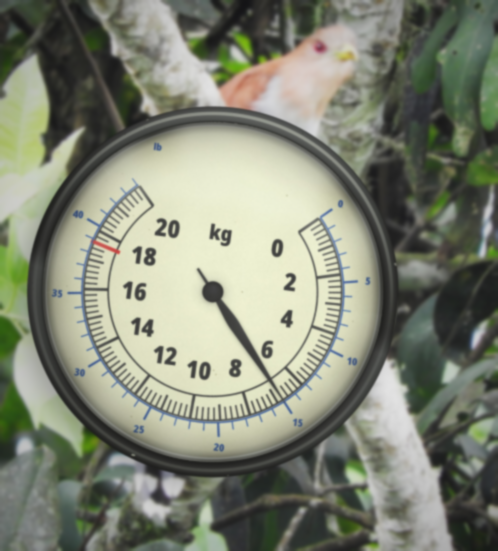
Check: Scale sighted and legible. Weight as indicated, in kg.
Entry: 6.8 kg
